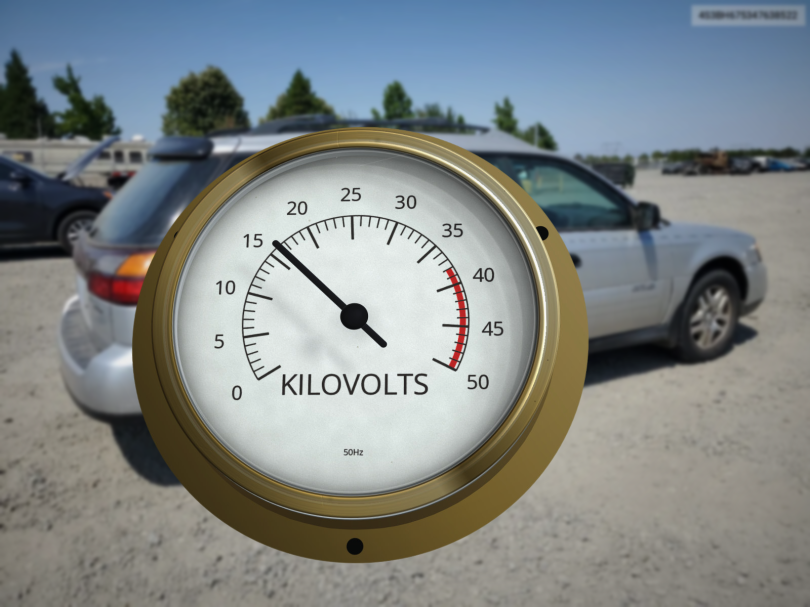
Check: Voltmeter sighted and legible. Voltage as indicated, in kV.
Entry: 16 kV
